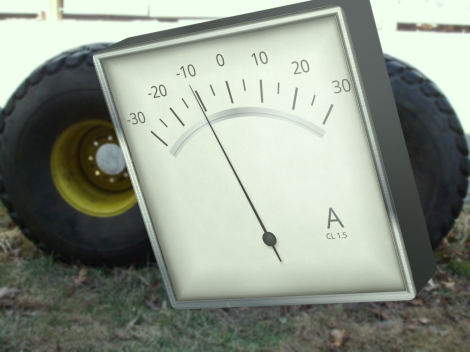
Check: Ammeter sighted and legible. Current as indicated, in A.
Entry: -10 A
